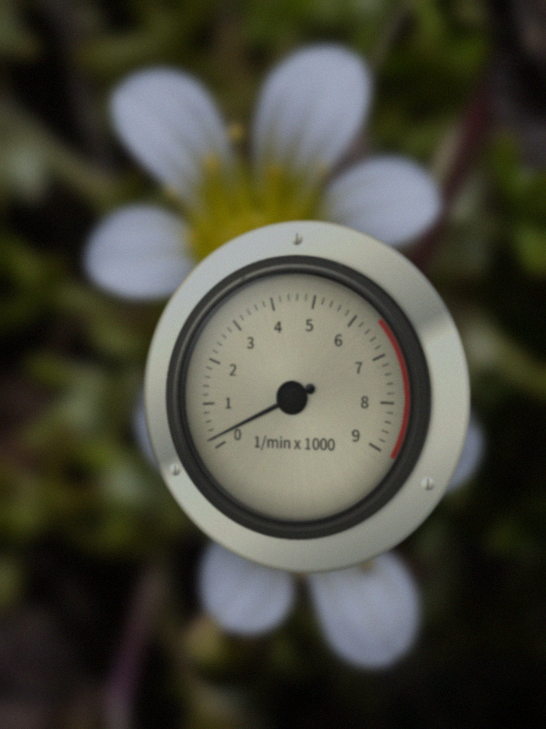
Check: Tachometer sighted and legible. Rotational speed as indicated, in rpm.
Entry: 200 rpm
